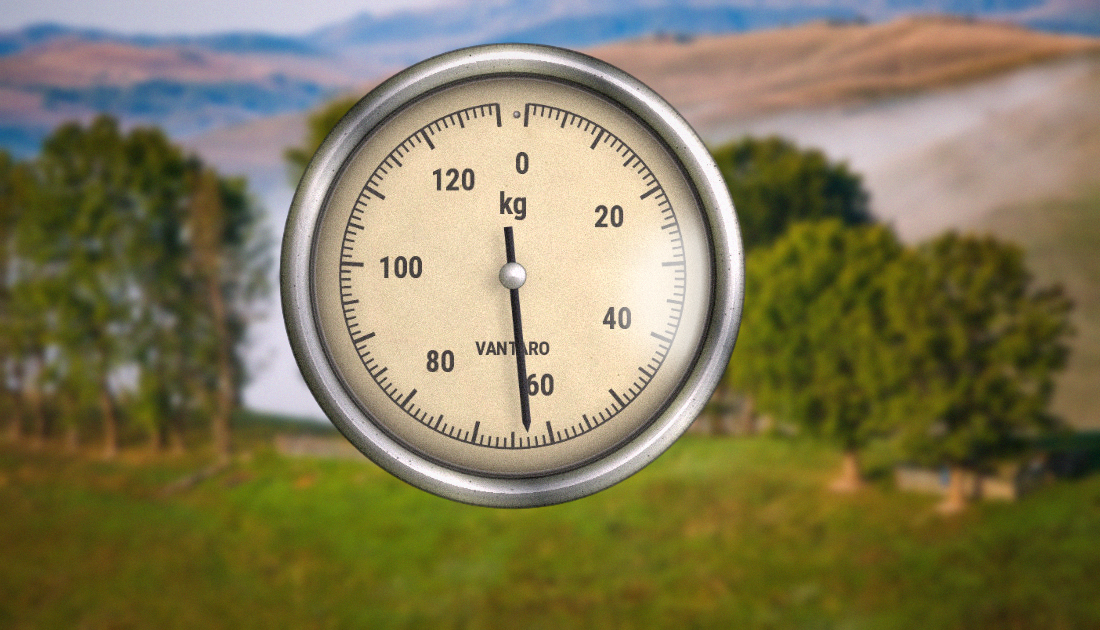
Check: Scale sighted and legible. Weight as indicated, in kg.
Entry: 63 kg
